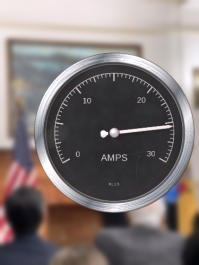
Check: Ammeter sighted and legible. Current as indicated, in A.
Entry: 25.5 A
